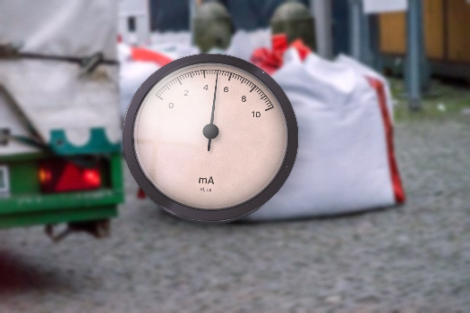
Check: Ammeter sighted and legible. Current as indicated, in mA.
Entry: 5 mA
